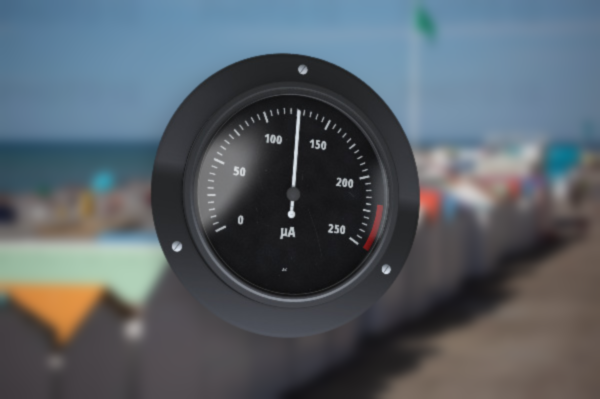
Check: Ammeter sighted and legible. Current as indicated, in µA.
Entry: 125 µA
